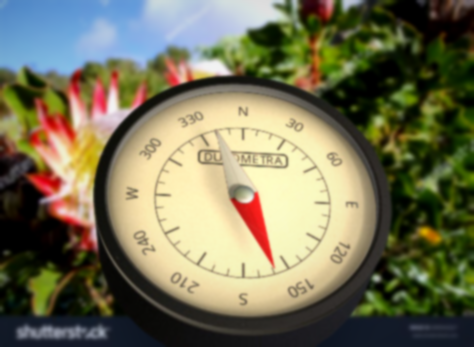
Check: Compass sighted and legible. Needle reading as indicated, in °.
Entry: 160 °
